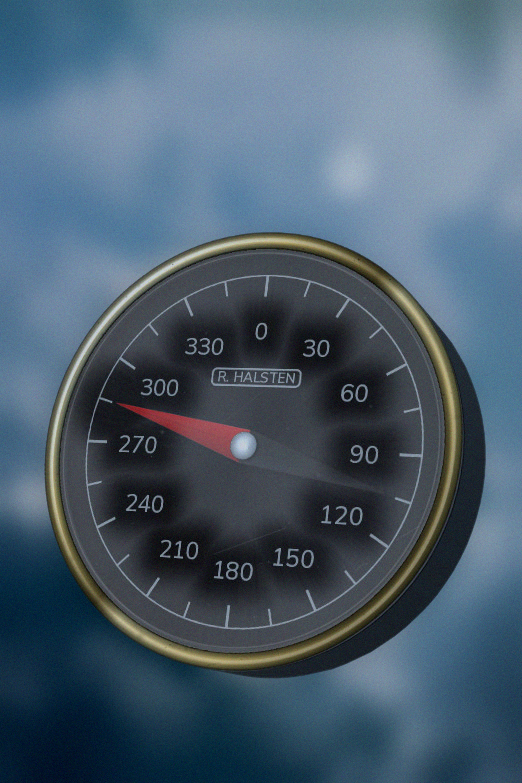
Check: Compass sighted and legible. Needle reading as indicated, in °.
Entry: 285 °
